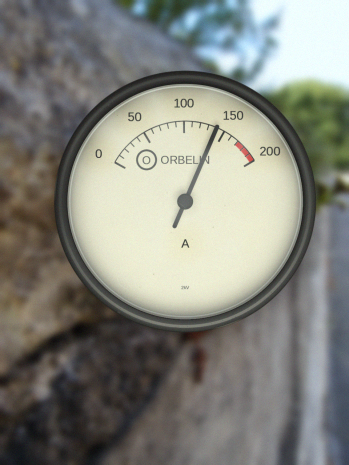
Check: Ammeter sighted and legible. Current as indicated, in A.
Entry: 140 A
